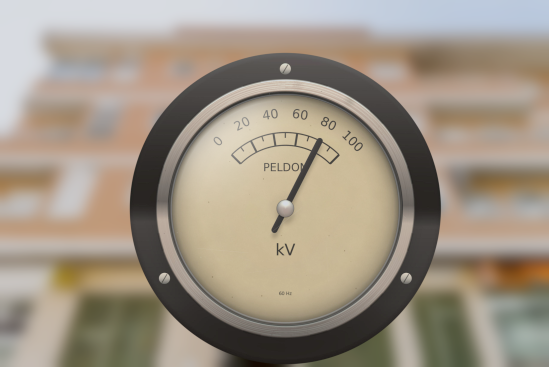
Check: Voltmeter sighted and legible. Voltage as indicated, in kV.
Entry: 80 kV
